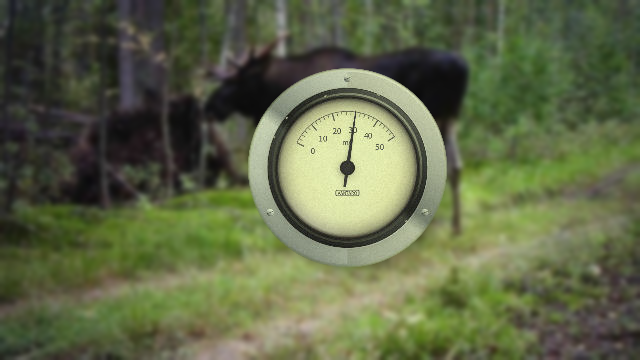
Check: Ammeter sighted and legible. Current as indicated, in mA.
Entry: 30 mA
